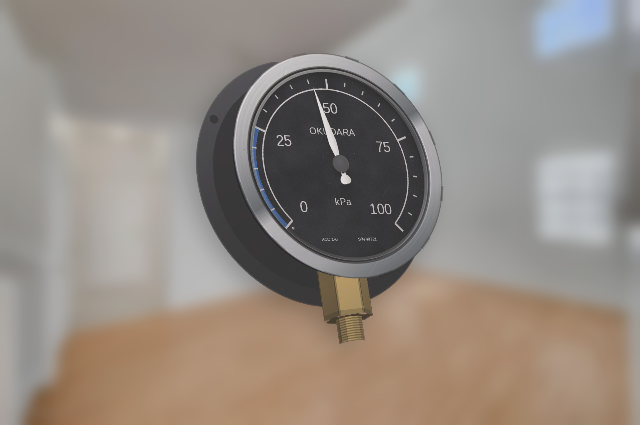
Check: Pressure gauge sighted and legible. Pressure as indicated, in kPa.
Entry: 45 kPa
